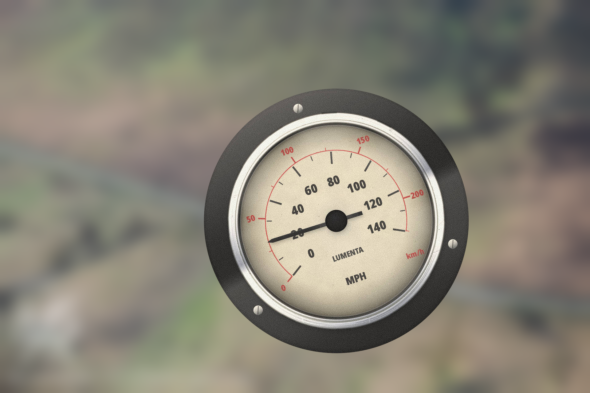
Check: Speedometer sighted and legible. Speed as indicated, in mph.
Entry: 20 mph
